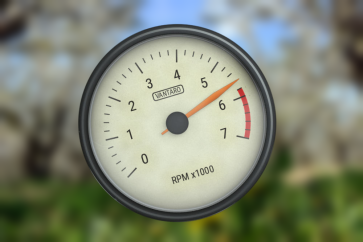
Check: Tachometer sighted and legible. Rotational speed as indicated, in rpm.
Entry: 5600 rpm
